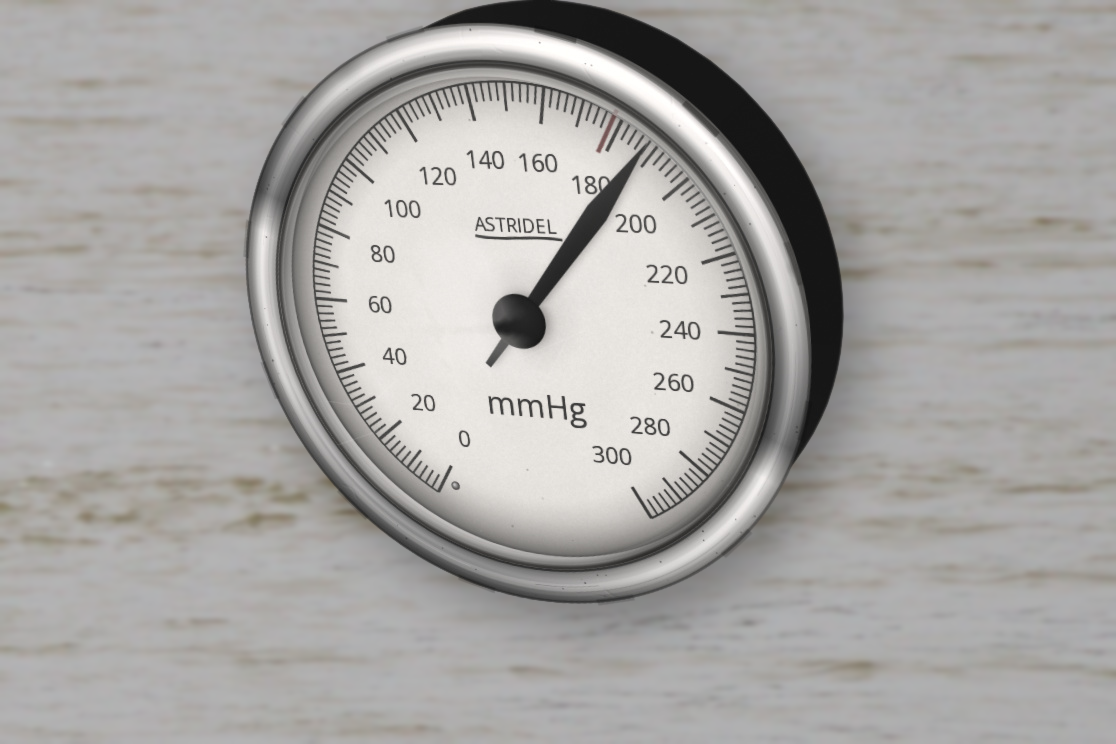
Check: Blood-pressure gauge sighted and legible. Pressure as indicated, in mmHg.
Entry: 188 mmHg
